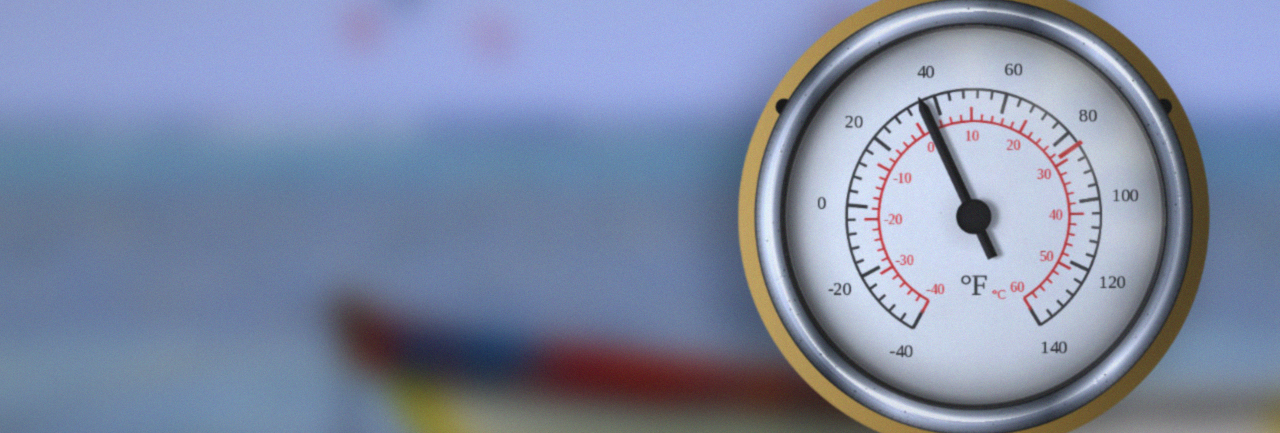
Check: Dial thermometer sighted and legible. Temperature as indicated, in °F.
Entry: 36 °F
